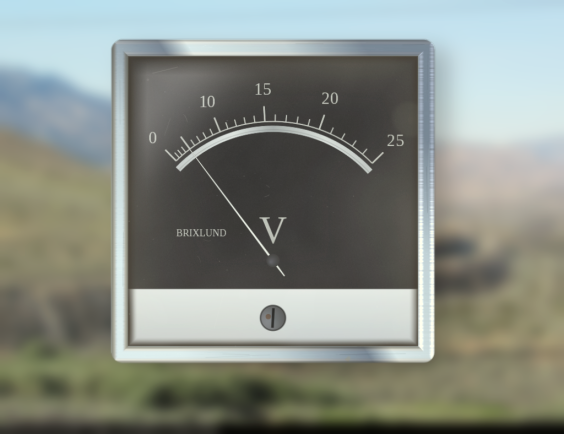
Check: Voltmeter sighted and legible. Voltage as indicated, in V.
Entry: 5 V
